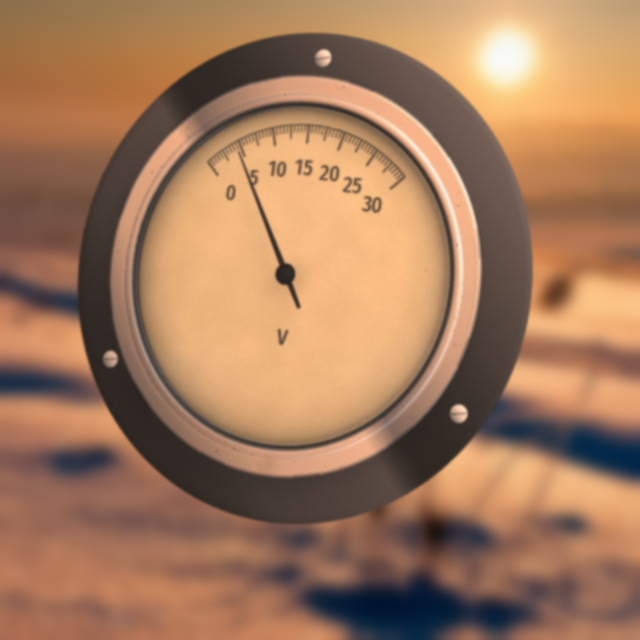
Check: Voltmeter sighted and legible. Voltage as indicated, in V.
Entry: 5 V
